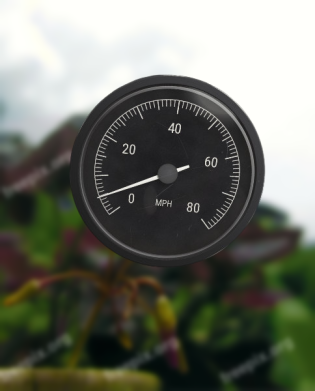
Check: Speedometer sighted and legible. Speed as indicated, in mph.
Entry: 5 mph
